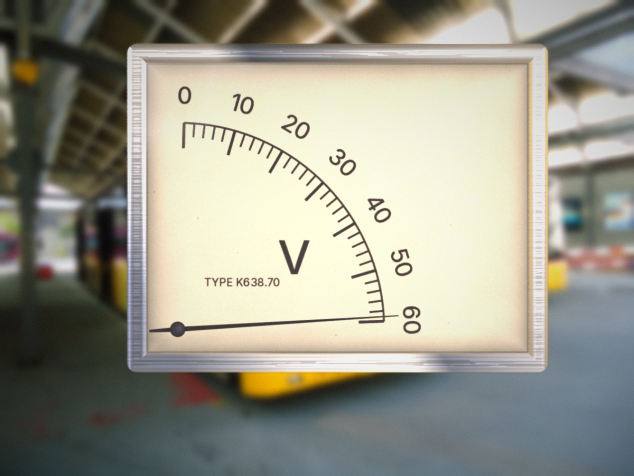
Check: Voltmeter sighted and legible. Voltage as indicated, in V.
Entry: 59 V
